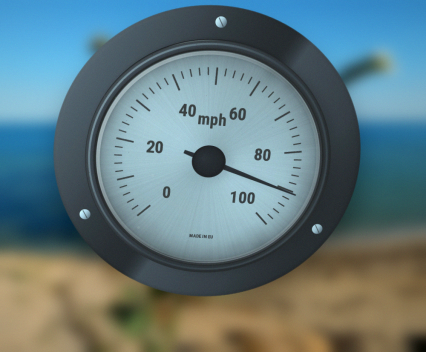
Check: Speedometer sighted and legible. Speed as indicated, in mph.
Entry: 90 mph
